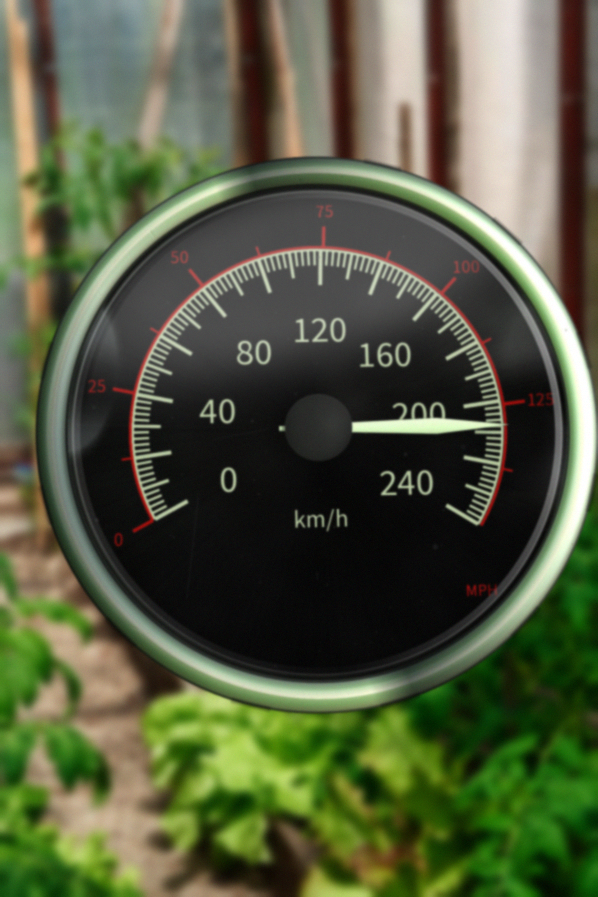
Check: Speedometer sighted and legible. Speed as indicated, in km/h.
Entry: 208 km/h
